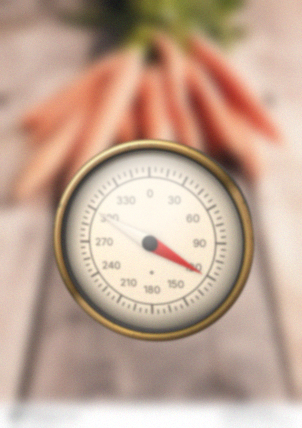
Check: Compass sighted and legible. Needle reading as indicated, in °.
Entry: 120 °
